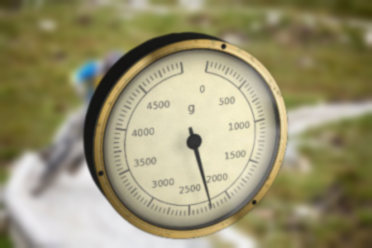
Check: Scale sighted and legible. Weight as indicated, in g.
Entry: 2250 g
